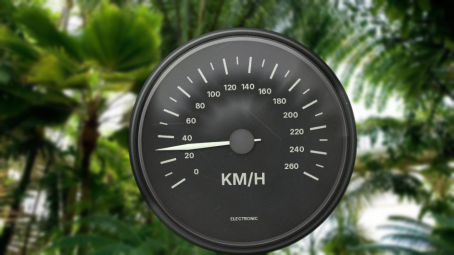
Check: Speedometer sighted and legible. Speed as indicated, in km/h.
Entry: 30 km/h
